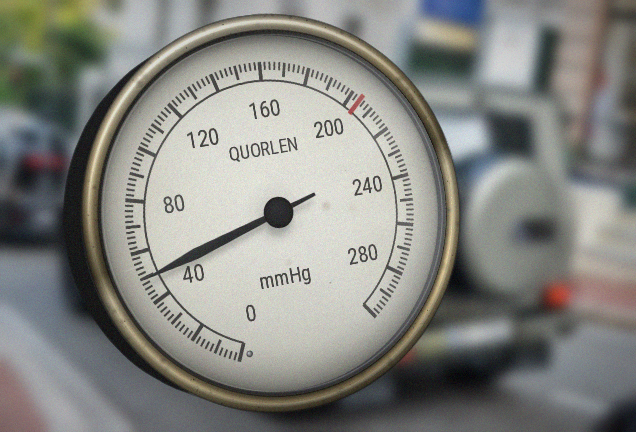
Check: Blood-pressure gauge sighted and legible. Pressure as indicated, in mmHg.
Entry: 50 mmHg
